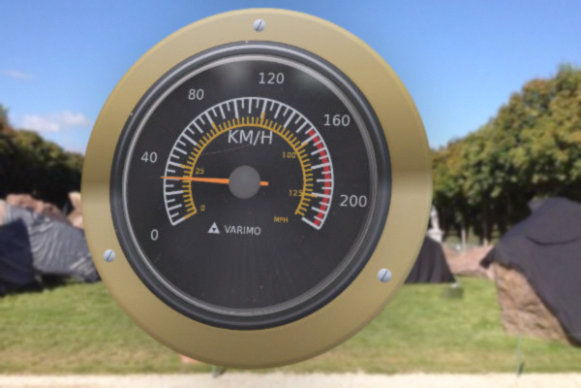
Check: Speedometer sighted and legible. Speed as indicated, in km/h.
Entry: 30 km/h
